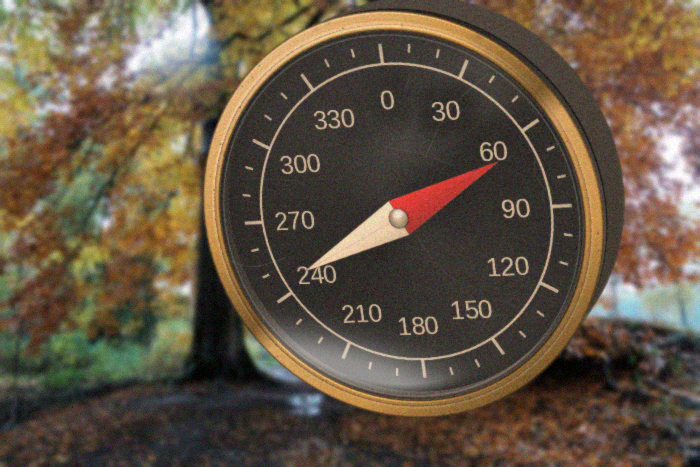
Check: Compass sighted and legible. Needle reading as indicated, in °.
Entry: 65 °
